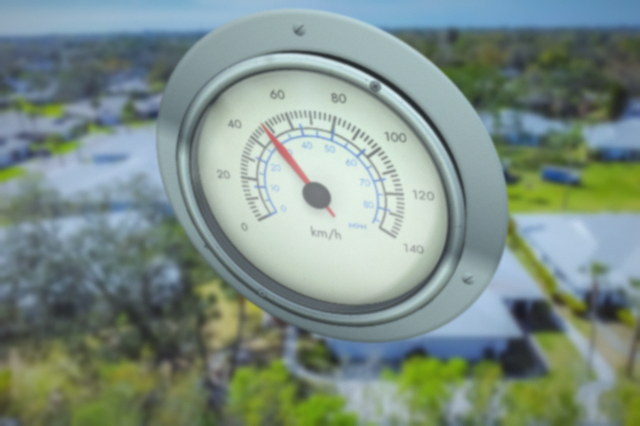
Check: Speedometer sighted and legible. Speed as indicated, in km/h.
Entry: 50 km/h
